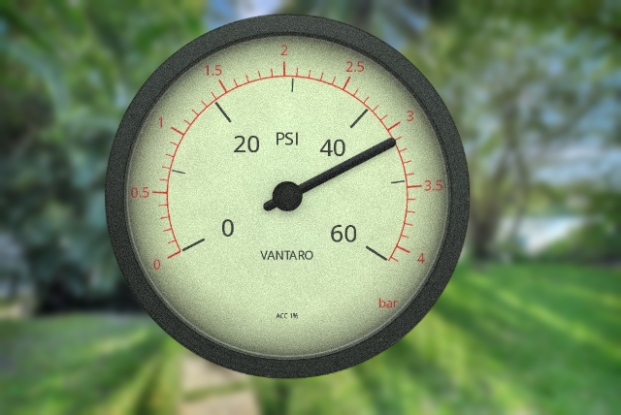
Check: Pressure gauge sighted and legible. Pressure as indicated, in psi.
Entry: 45 psi
